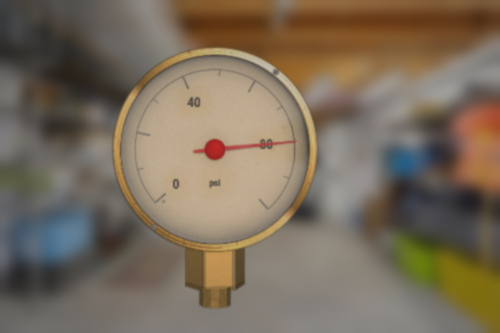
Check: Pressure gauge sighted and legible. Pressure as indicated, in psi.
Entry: 80 psi
